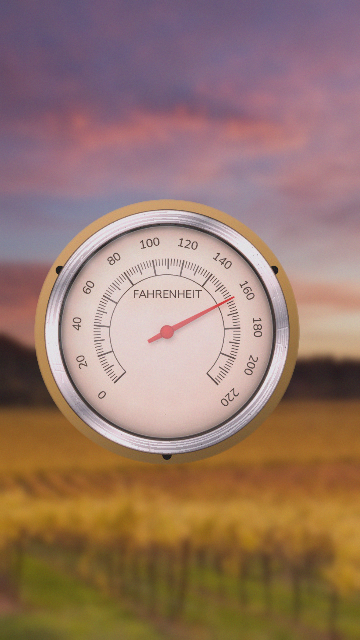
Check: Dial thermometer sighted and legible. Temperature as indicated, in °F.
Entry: 160 °F
